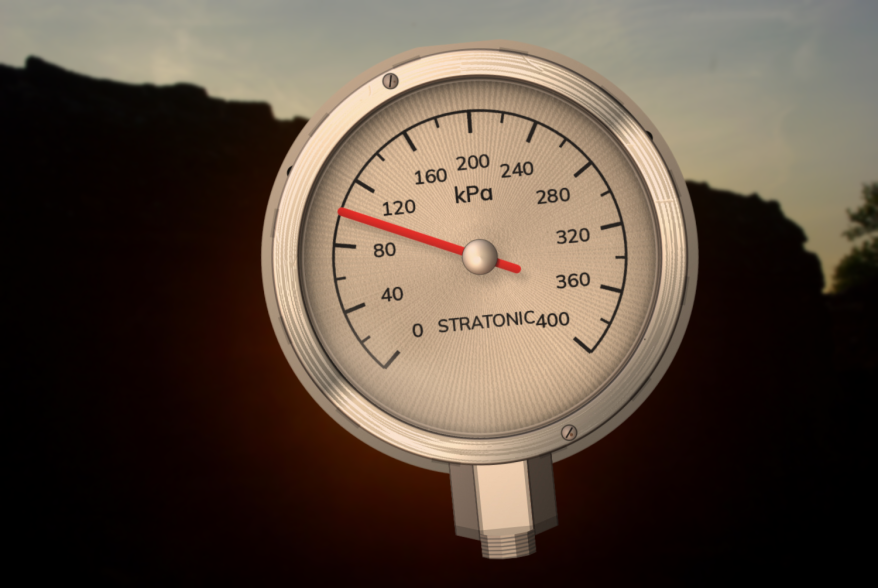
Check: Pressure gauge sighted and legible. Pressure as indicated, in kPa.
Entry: 100 kPa
